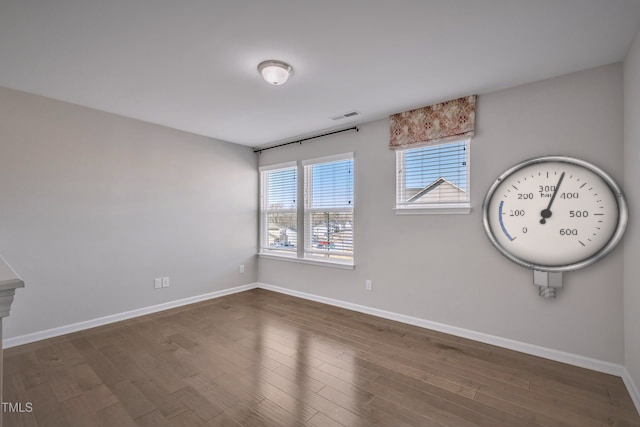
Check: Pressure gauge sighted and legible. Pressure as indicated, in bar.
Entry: 340 bar
